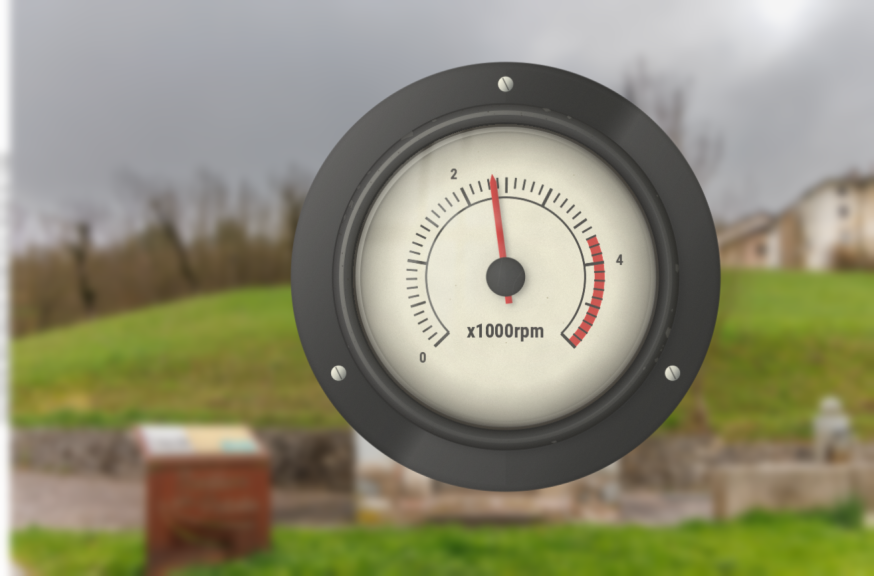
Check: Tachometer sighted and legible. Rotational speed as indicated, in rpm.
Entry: 2350 rpm
